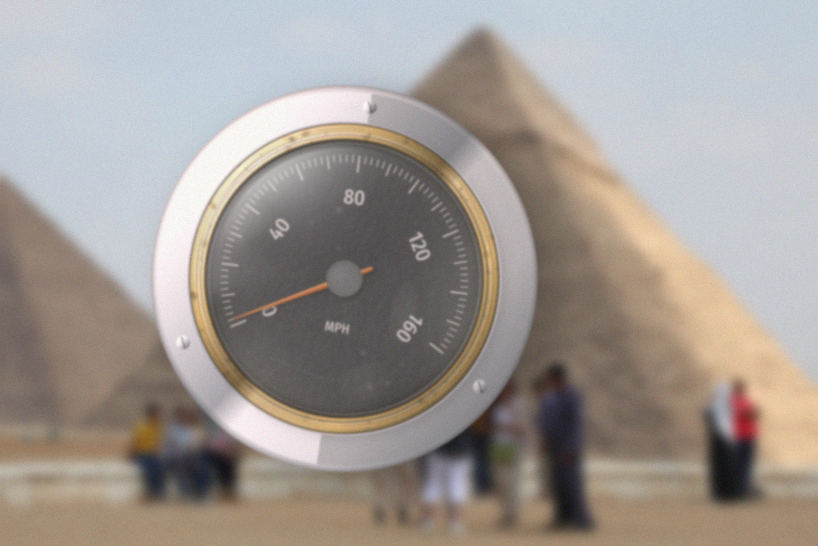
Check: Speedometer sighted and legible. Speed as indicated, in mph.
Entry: 2 mph
